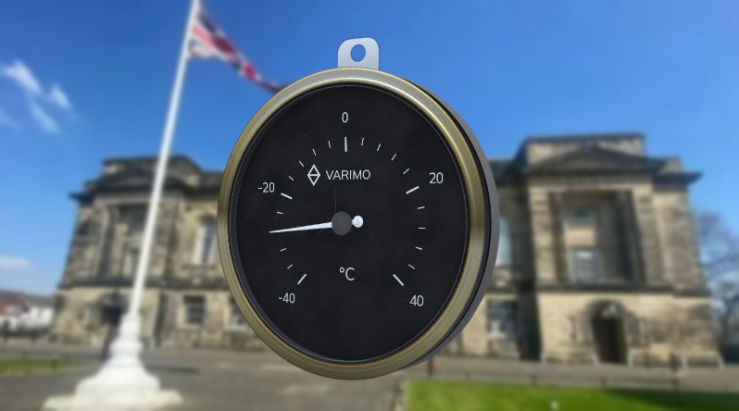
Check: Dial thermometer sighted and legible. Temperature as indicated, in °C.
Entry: -28 °C
